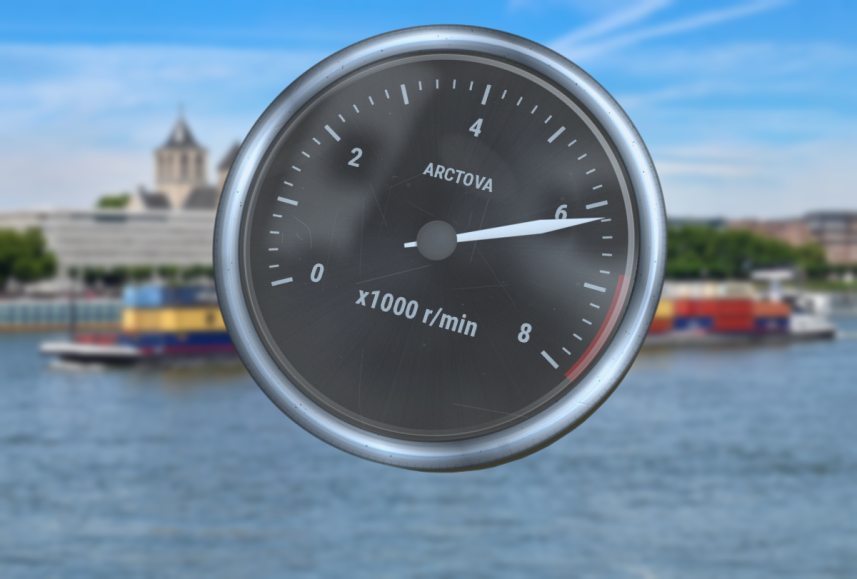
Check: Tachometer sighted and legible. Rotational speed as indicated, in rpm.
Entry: 6200 rpm
